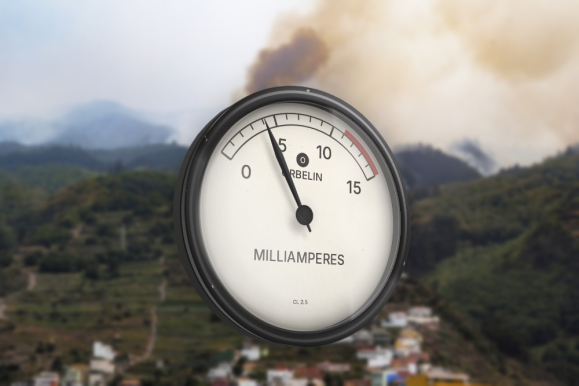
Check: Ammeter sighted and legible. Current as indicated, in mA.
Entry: 4 mA
